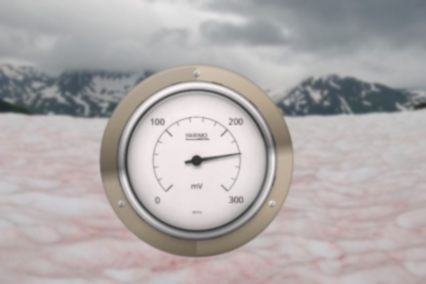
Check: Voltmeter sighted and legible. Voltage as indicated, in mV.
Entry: 240 mV
